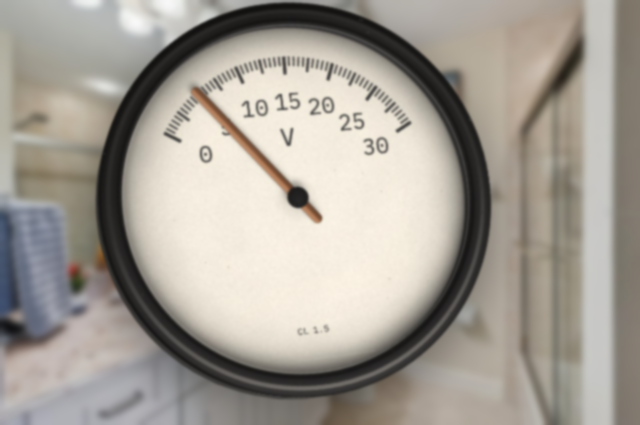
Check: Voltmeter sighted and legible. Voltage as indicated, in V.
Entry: 5 V
